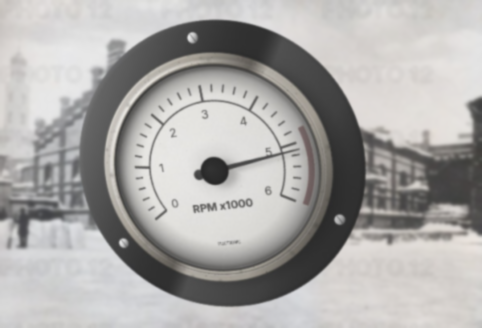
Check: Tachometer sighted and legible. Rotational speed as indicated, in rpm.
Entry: 5100 rpm
